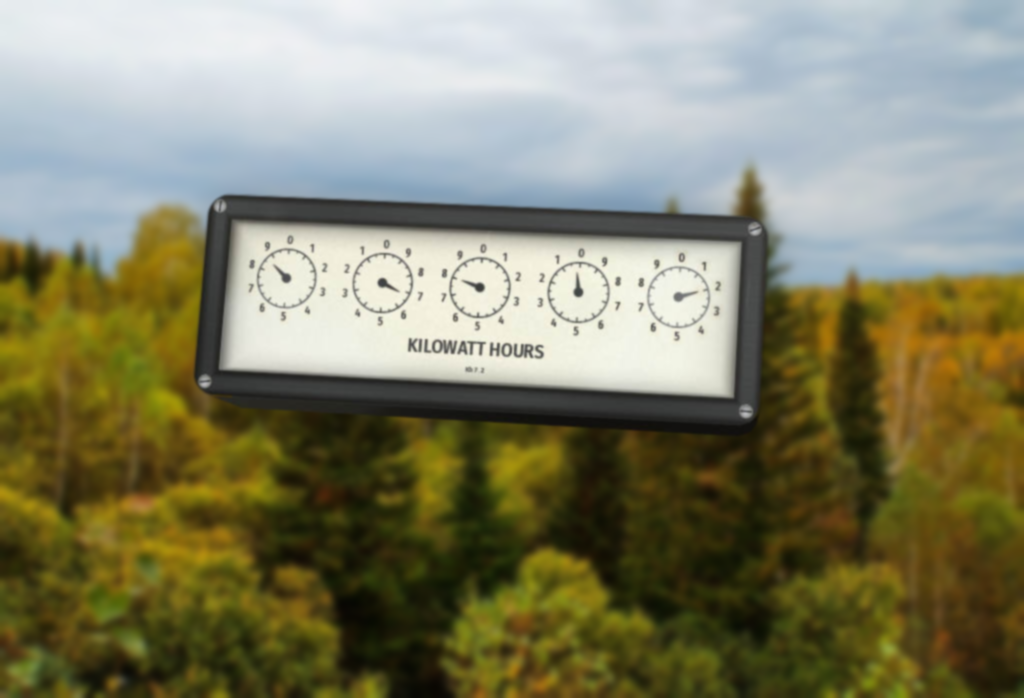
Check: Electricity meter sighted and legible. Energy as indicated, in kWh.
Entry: 86802 kWh
